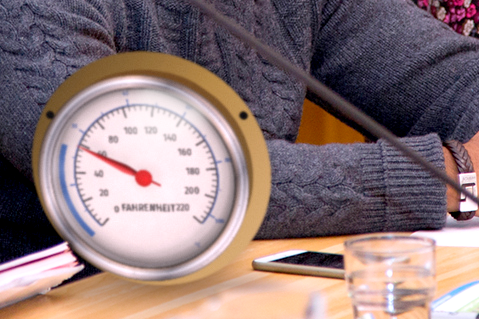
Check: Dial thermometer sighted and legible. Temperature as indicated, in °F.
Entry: 60 °F
